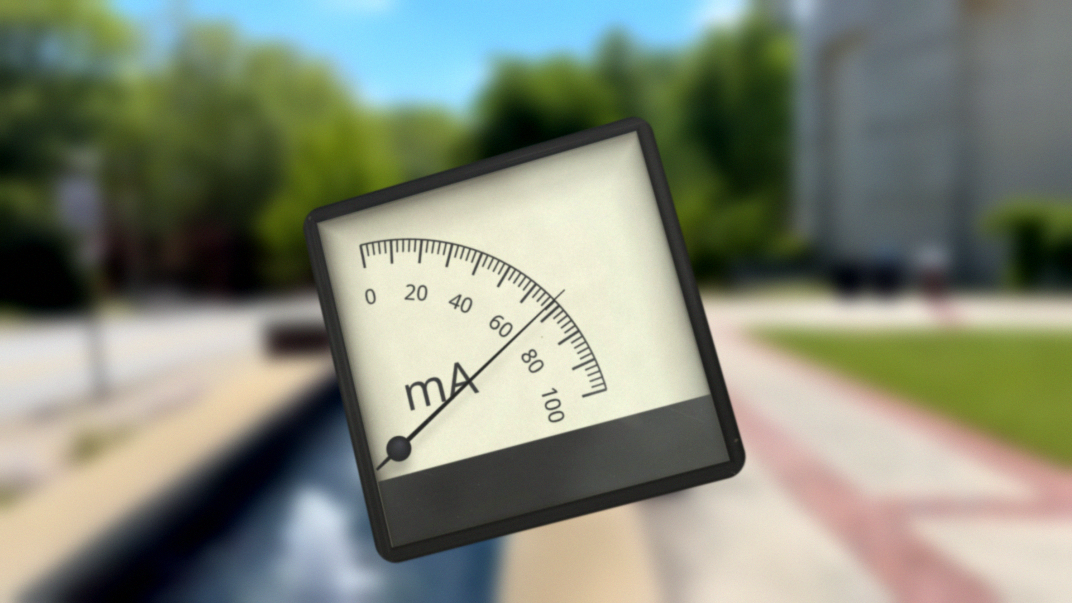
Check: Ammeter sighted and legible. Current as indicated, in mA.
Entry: 68 mA
